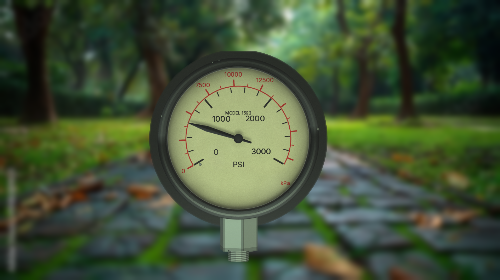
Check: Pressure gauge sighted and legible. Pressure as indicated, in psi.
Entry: 600 psi
